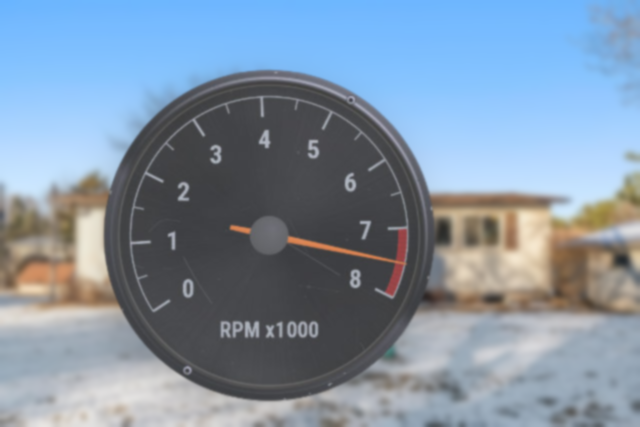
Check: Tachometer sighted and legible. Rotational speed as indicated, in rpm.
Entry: 7500 rpm
